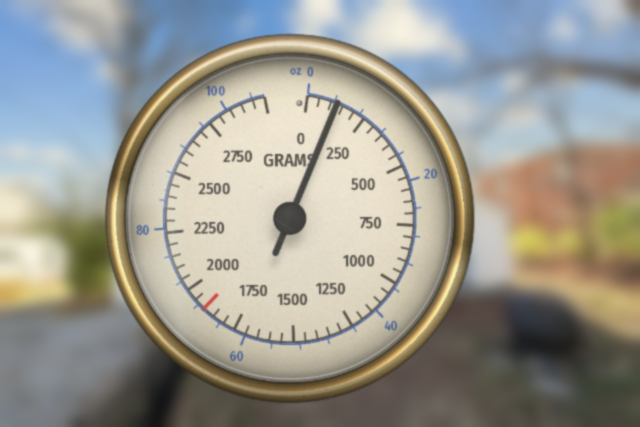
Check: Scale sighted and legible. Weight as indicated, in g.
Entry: 125 g
